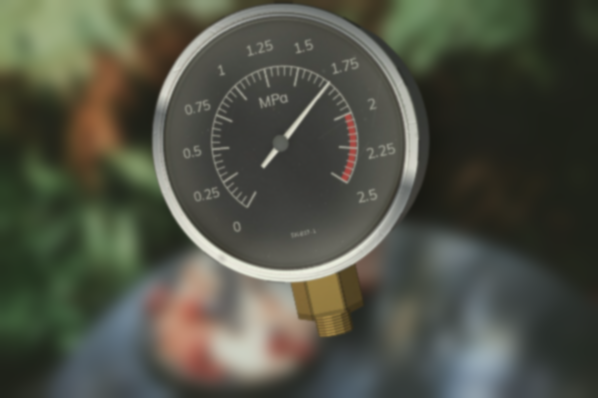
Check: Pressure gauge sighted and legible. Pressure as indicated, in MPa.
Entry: 1.75 MPa
